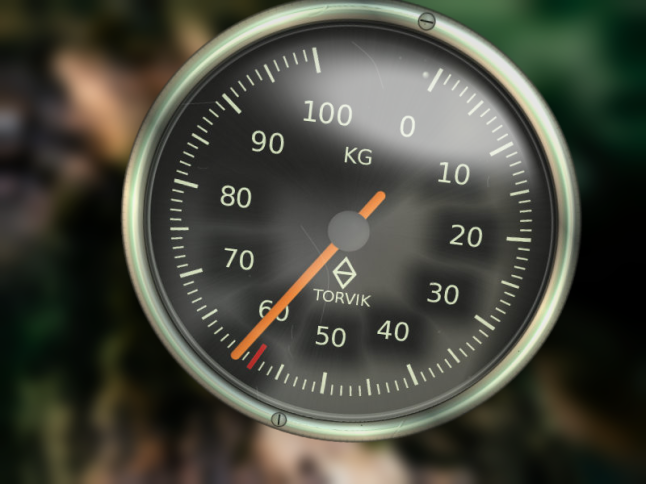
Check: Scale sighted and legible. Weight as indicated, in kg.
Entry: 60 kg
